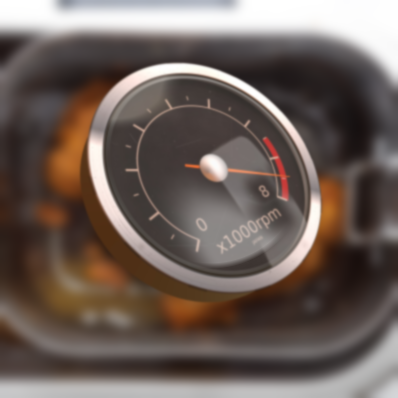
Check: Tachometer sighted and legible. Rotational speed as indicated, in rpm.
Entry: 7500 rpm
